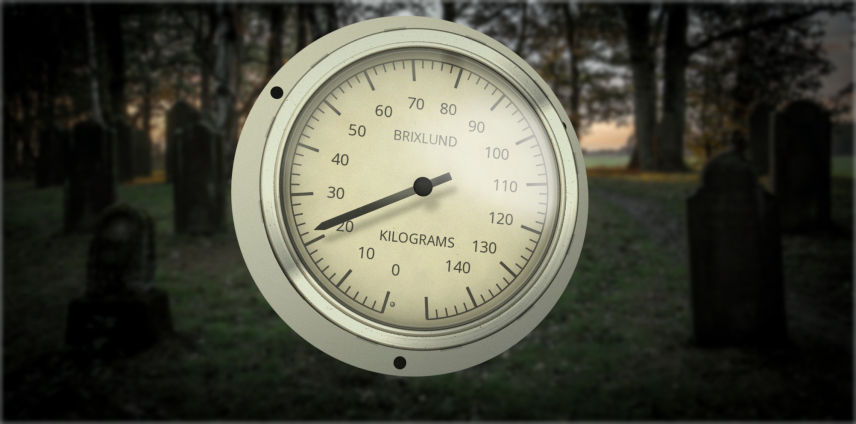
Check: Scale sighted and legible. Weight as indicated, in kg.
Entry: 22 kg
